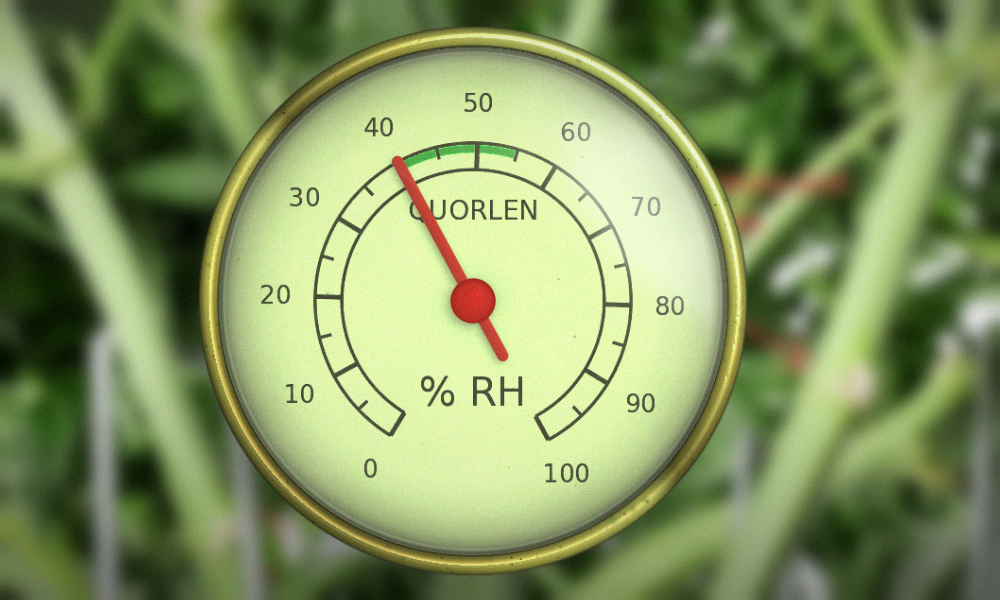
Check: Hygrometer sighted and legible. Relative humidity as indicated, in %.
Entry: 40 %
